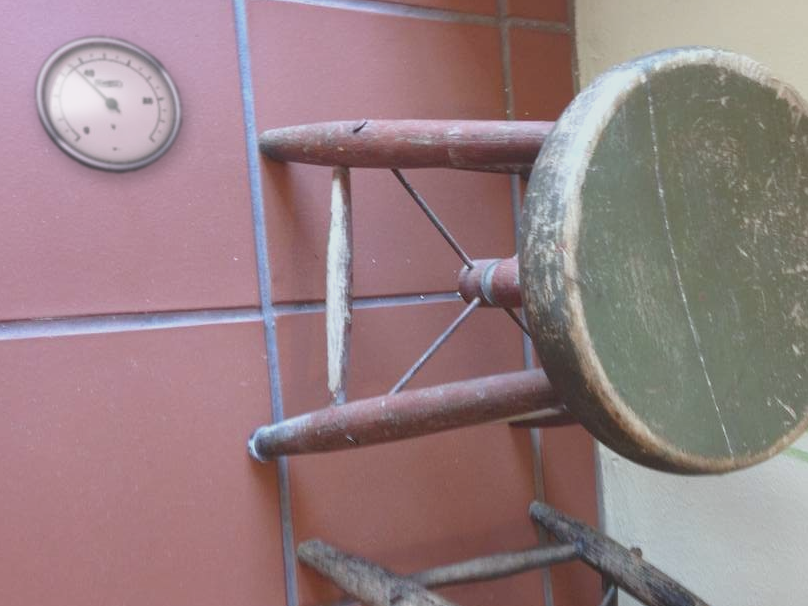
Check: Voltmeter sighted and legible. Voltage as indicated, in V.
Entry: 35 V
